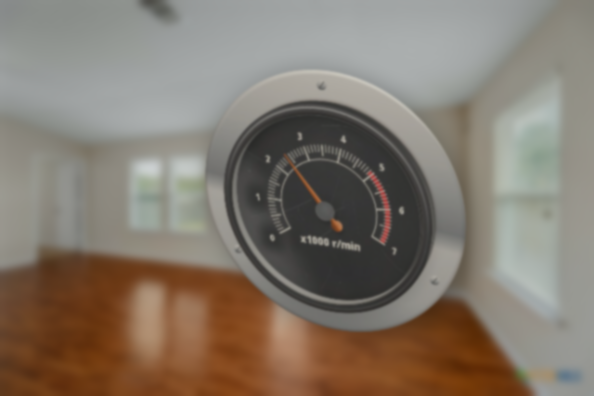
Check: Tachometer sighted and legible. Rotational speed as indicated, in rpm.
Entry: 2500 rpm
